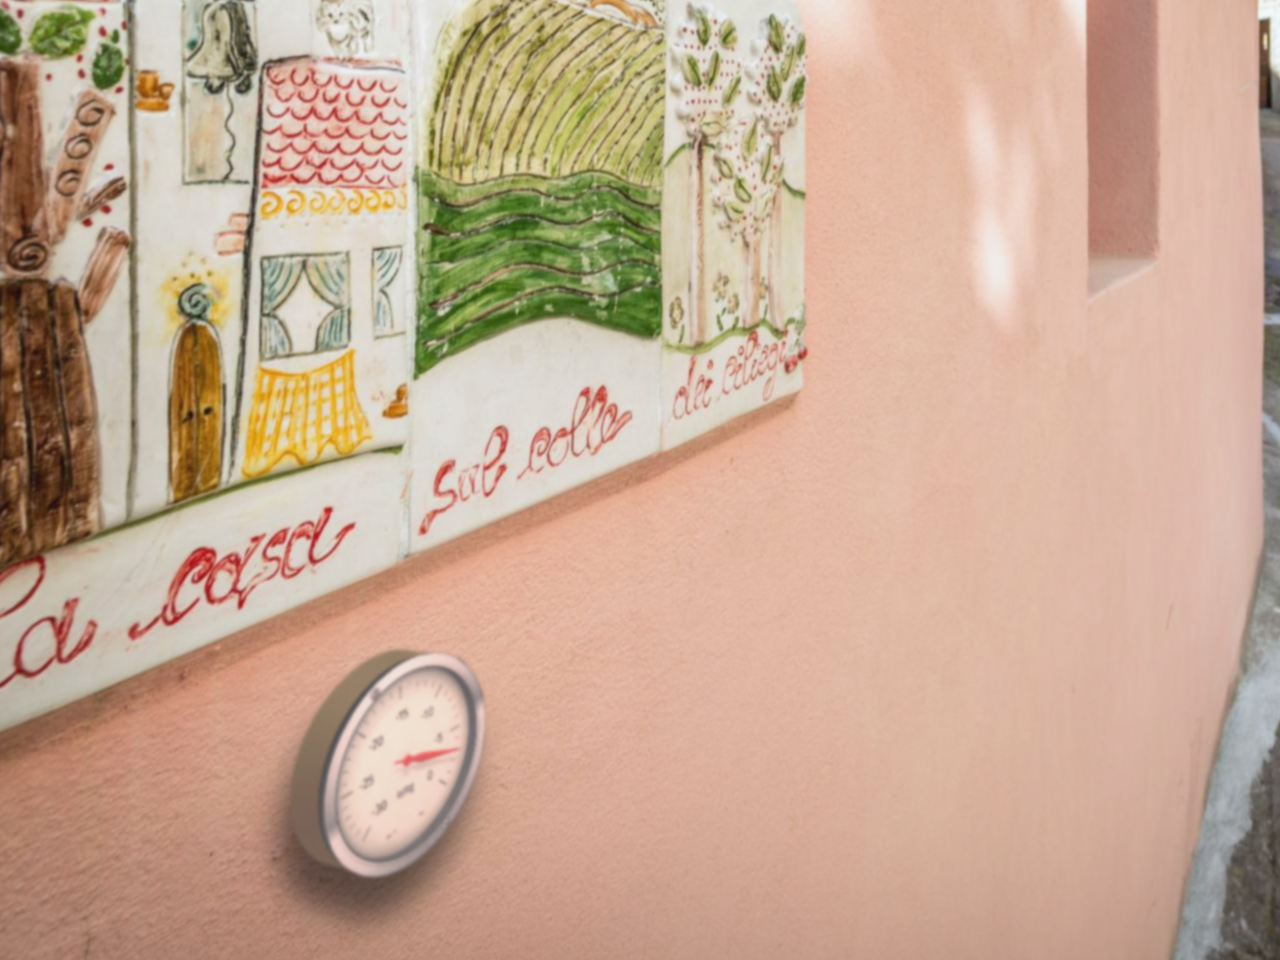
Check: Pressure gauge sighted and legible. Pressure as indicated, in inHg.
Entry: -3 inHg
